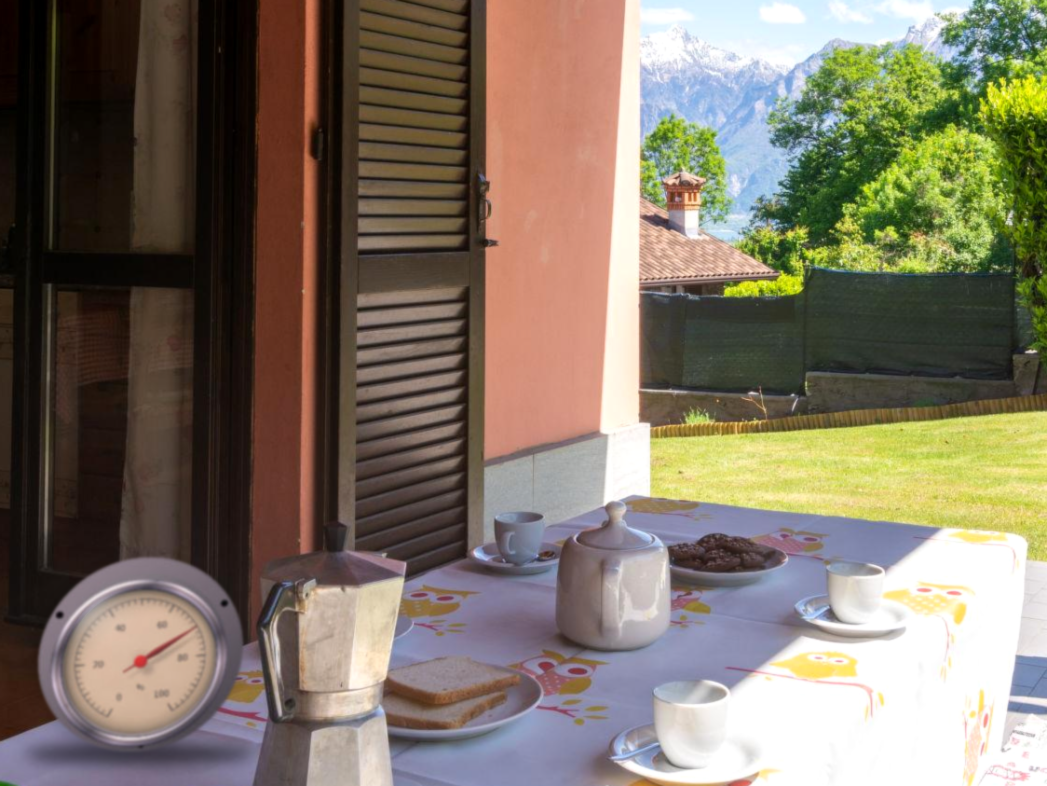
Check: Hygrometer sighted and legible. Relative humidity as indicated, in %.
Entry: 70 %
